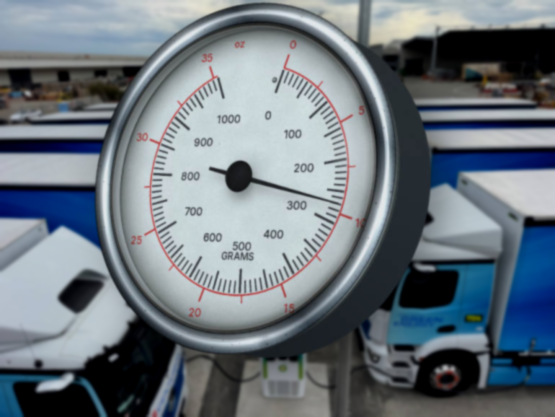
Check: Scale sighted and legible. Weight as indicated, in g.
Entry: 270 g
